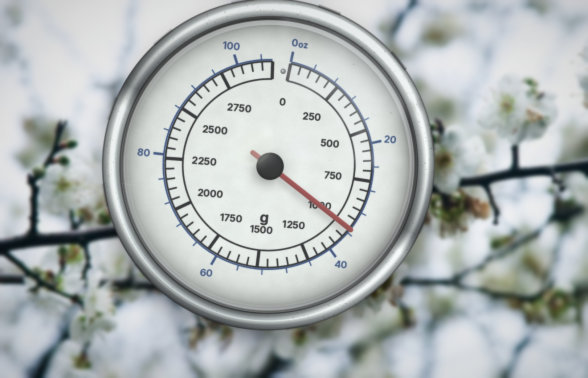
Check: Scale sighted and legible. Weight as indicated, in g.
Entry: 1000 g
